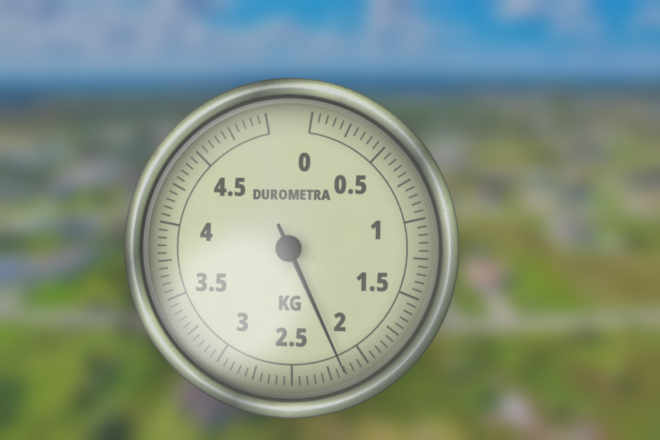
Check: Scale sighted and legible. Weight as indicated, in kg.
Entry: 2.15 kg
